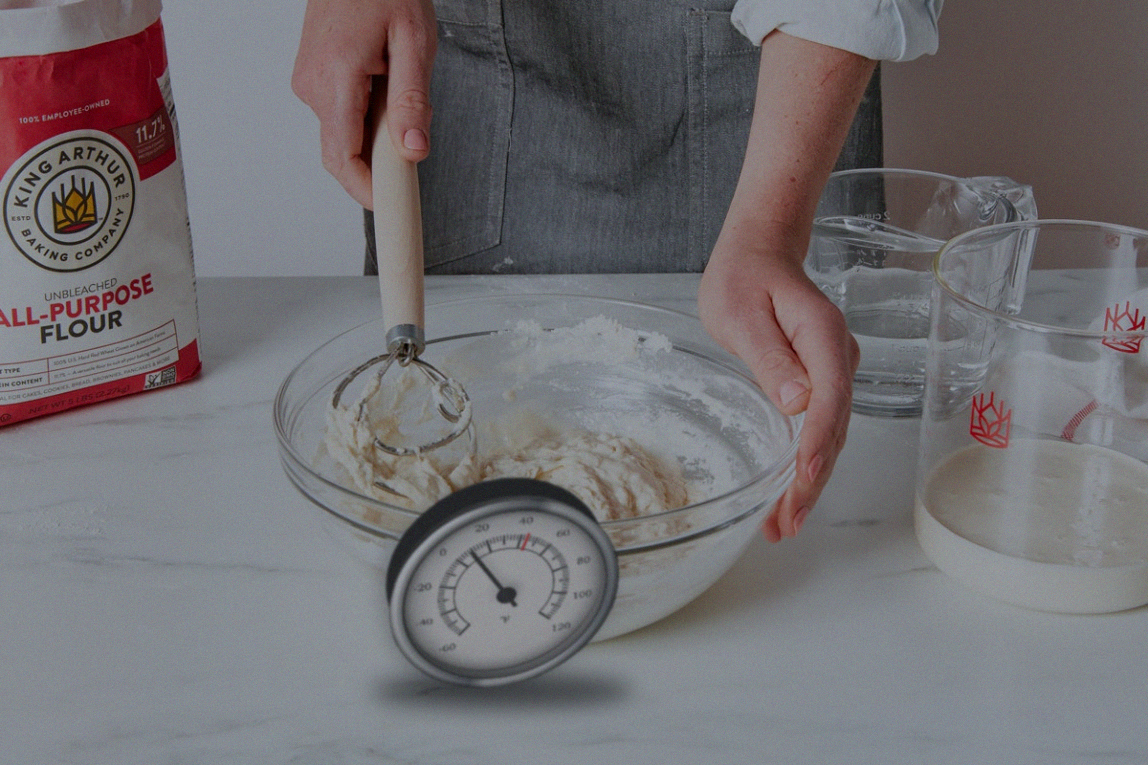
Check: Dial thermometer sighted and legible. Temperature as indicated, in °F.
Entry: 10 °F
